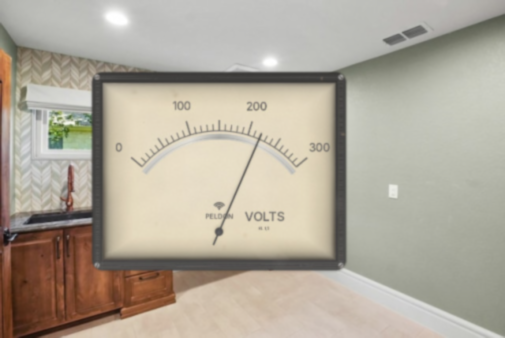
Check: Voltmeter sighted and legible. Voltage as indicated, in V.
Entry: 220 V
